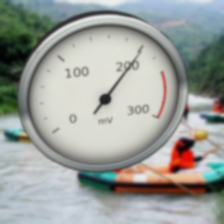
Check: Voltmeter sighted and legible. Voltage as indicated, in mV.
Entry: 200 mV
